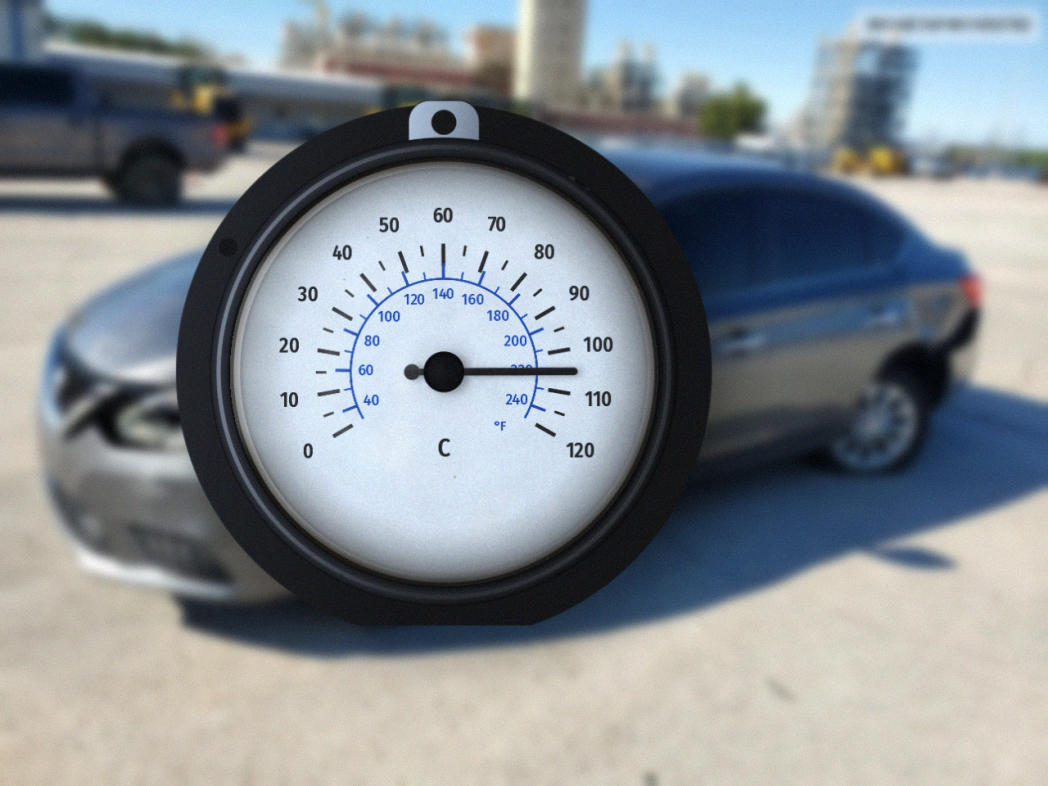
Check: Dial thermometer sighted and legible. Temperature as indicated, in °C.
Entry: 105 °C
